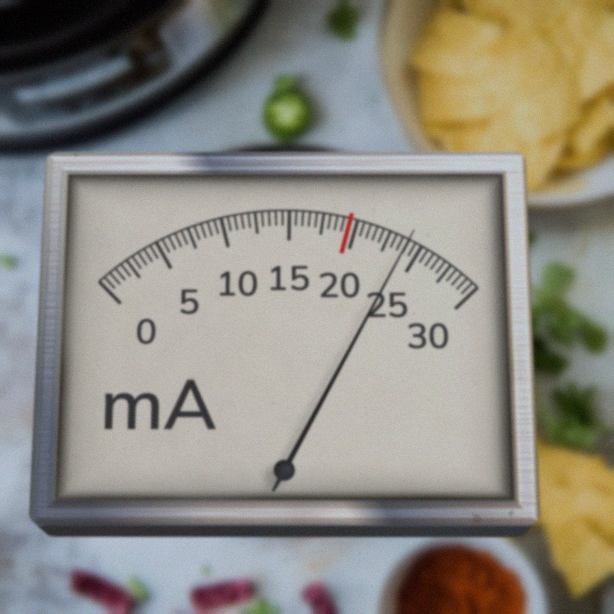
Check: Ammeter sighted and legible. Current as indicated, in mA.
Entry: 24 mA
